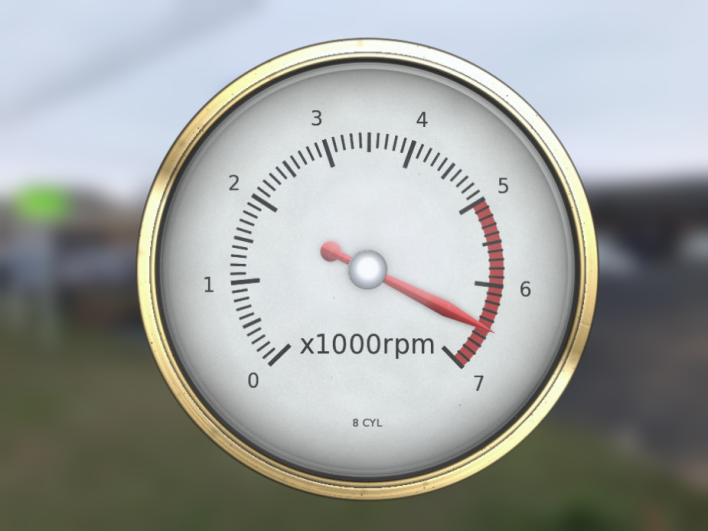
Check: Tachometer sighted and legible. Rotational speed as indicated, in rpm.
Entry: 6500 rpm
